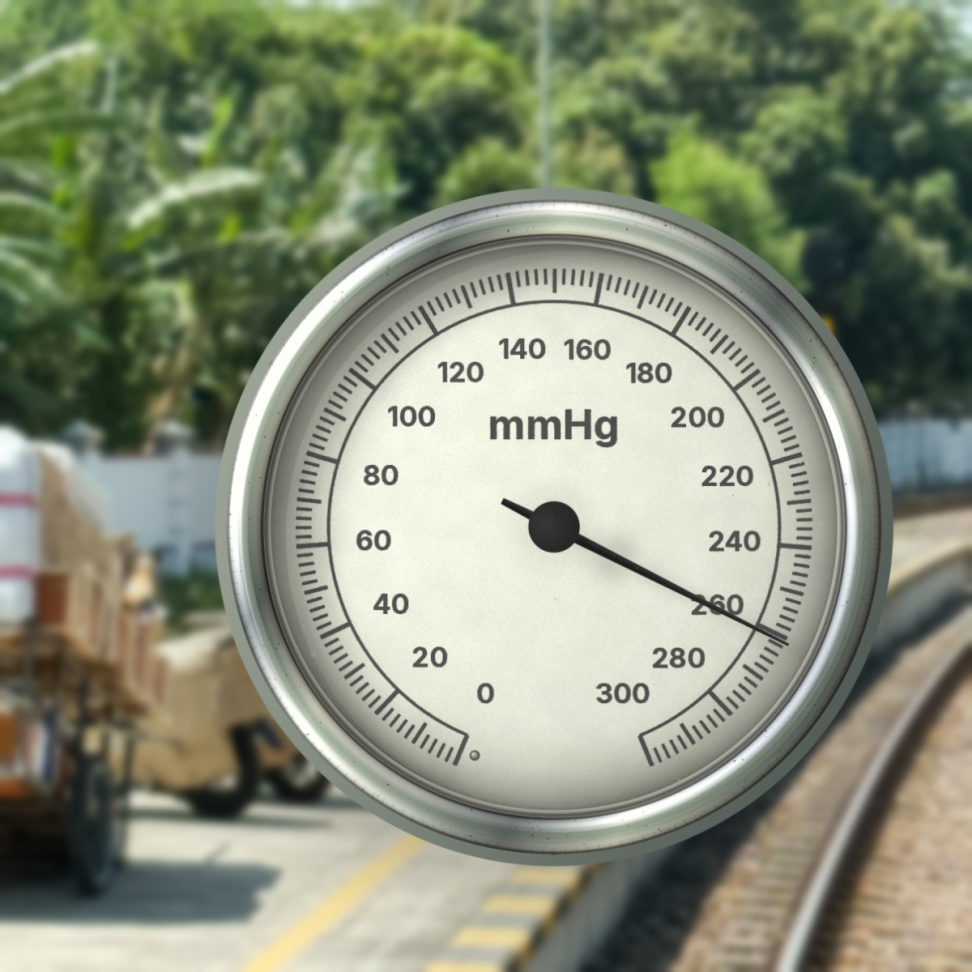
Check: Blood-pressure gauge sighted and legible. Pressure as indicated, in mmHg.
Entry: 261 mmHg
